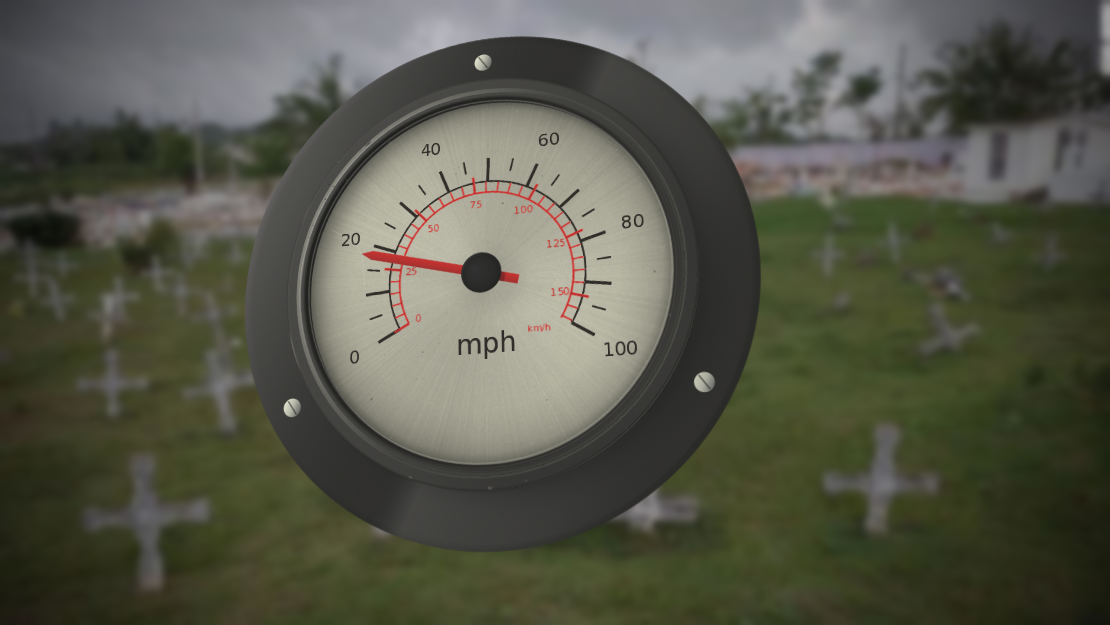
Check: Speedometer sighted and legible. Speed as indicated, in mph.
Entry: 17.5 mph
